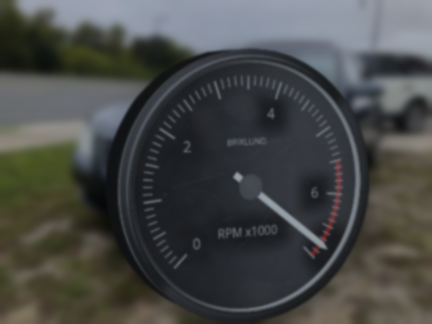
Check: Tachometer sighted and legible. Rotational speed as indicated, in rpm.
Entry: 6800 rpm
